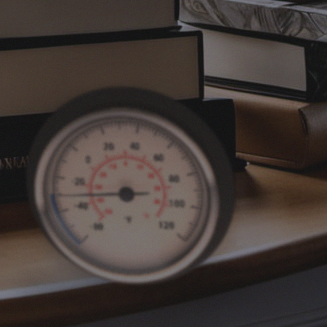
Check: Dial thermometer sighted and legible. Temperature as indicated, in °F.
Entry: -30 °F
